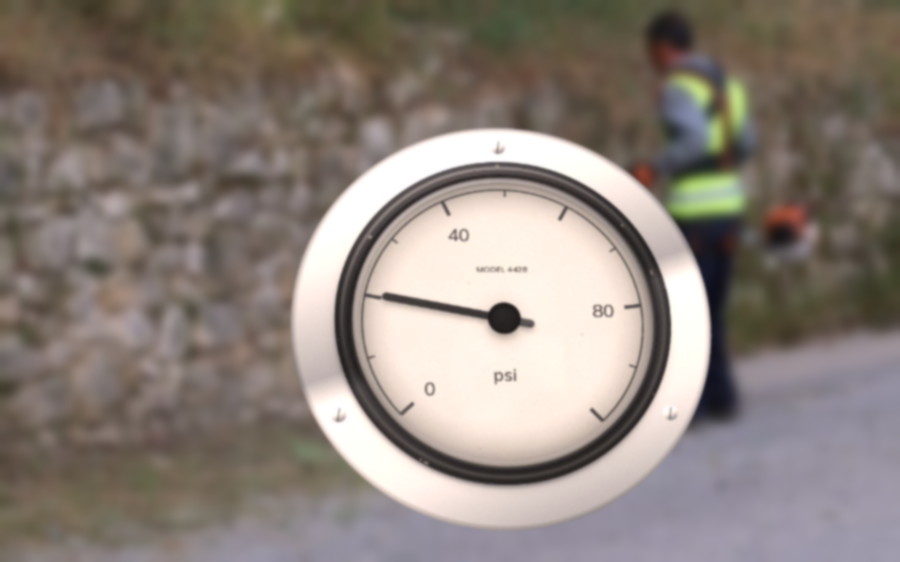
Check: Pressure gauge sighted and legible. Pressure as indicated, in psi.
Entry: 20 psi
